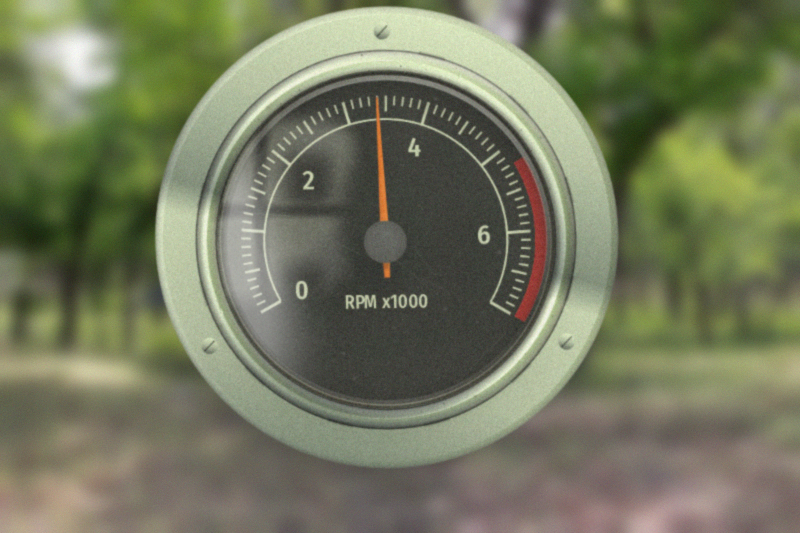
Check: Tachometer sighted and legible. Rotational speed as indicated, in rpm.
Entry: 3400 rpm
